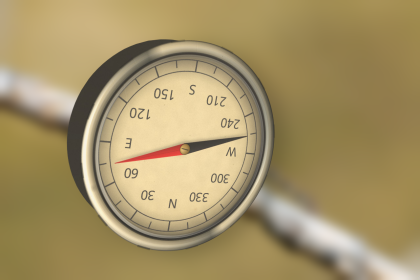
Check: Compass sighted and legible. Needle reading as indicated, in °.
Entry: 75 °
